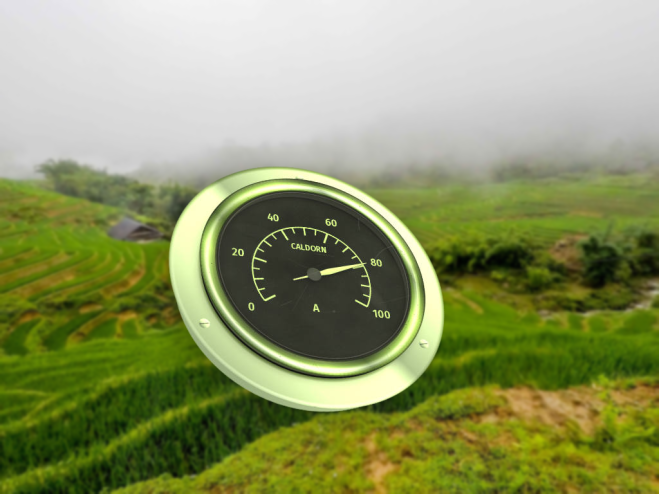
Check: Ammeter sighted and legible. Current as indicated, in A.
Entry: 80 A
